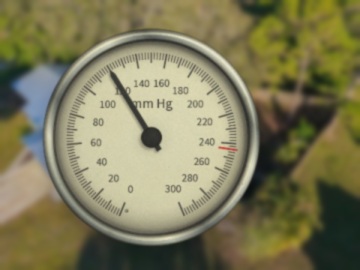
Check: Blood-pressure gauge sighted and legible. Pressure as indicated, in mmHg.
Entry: 120 mmHg
